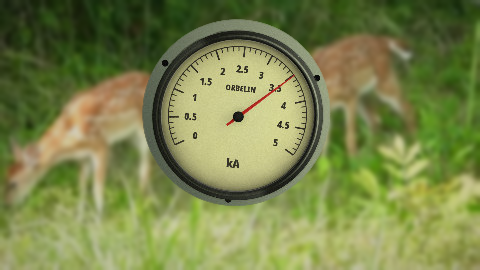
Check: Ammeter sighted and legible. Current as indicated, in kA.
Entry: 3.5 kA
